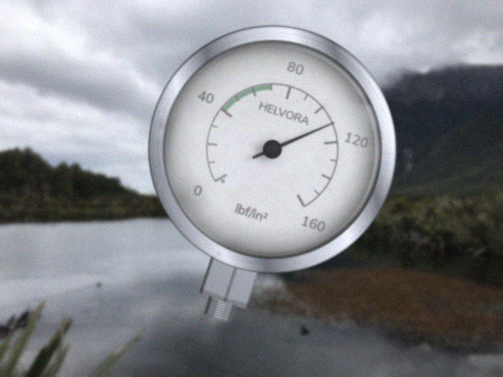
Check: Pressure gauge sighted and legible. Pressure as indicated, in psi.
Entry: 110 psi
